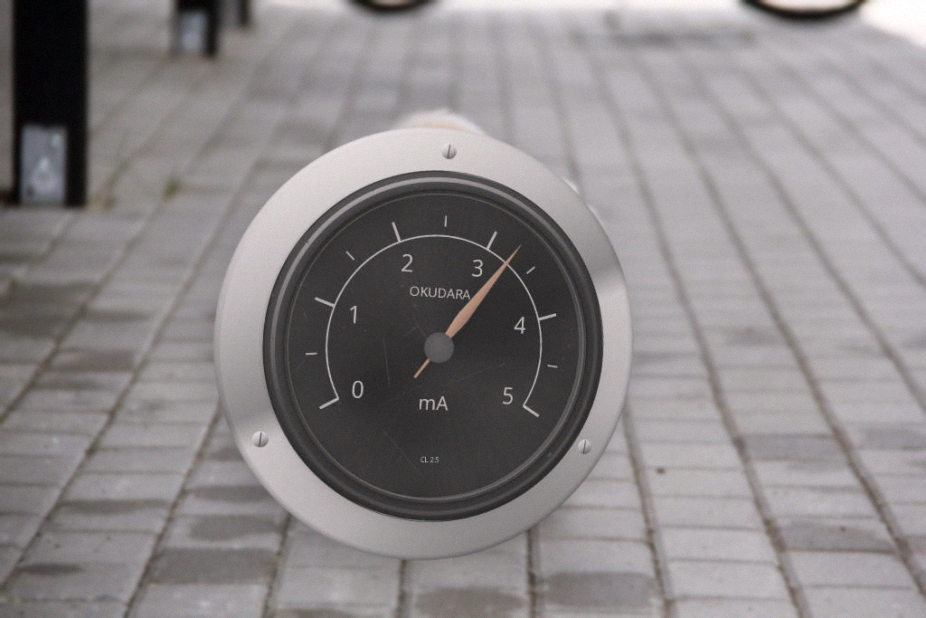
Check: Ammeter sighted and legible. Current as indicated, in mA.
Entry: 3.25 mA
